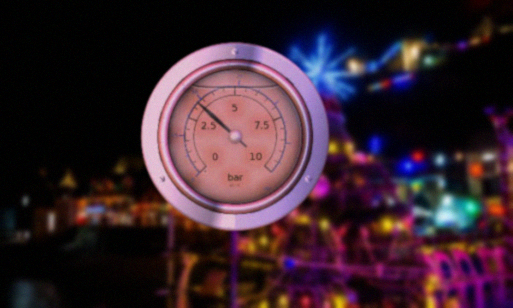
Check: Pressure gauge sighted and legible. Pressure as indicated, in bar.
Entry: 3.25 bar
